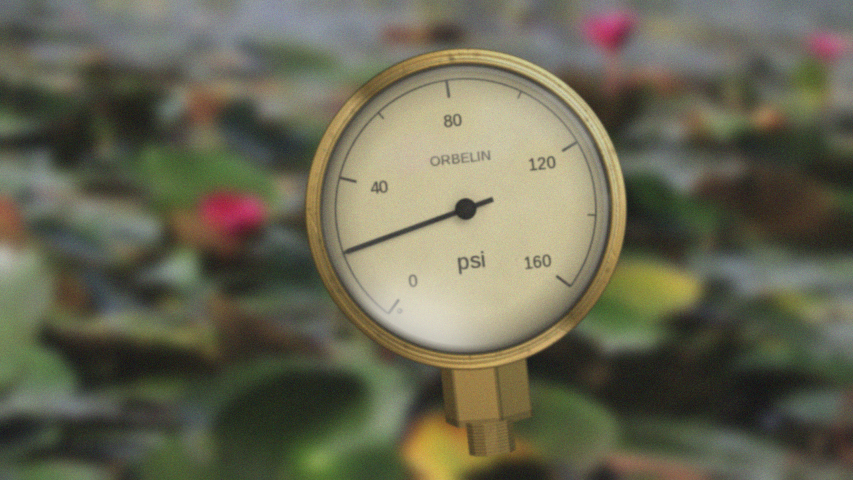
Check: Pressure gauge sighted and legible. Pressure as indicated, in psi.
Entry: 20 psi
